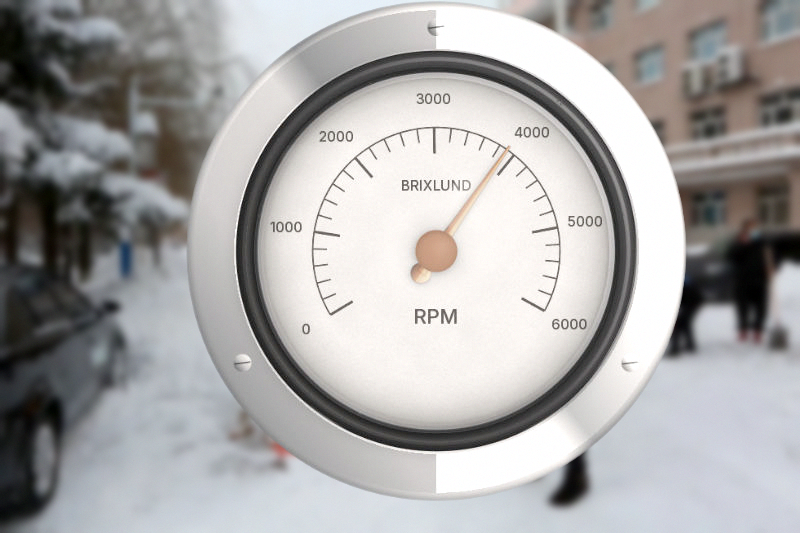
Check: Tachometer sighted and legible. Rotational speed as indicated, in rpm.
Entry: 3900 rpm
